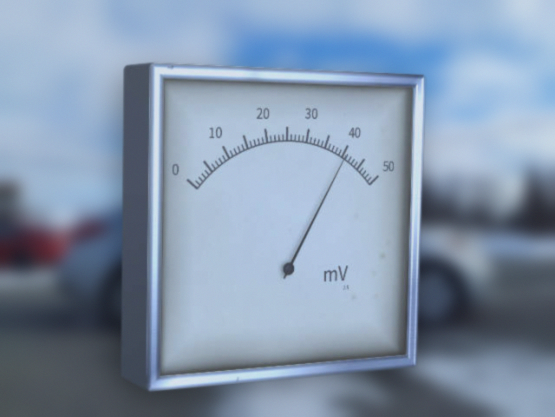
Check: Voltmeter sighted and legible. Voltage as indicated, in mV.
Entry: 40 mV
